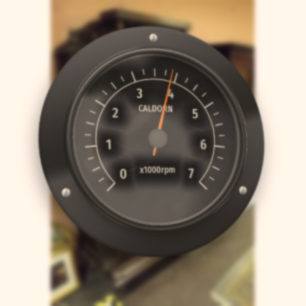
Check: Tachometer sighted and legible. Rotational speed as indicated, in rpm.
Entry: 3875 rpm
